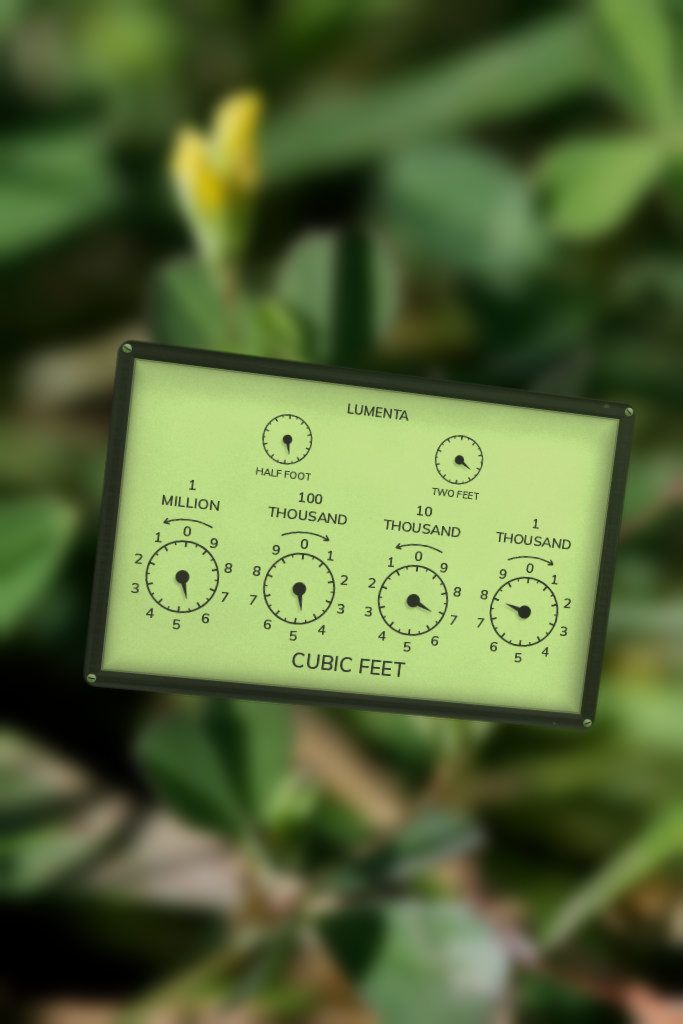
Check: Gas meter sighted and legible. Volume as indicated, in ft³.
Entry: 546800 ft³
